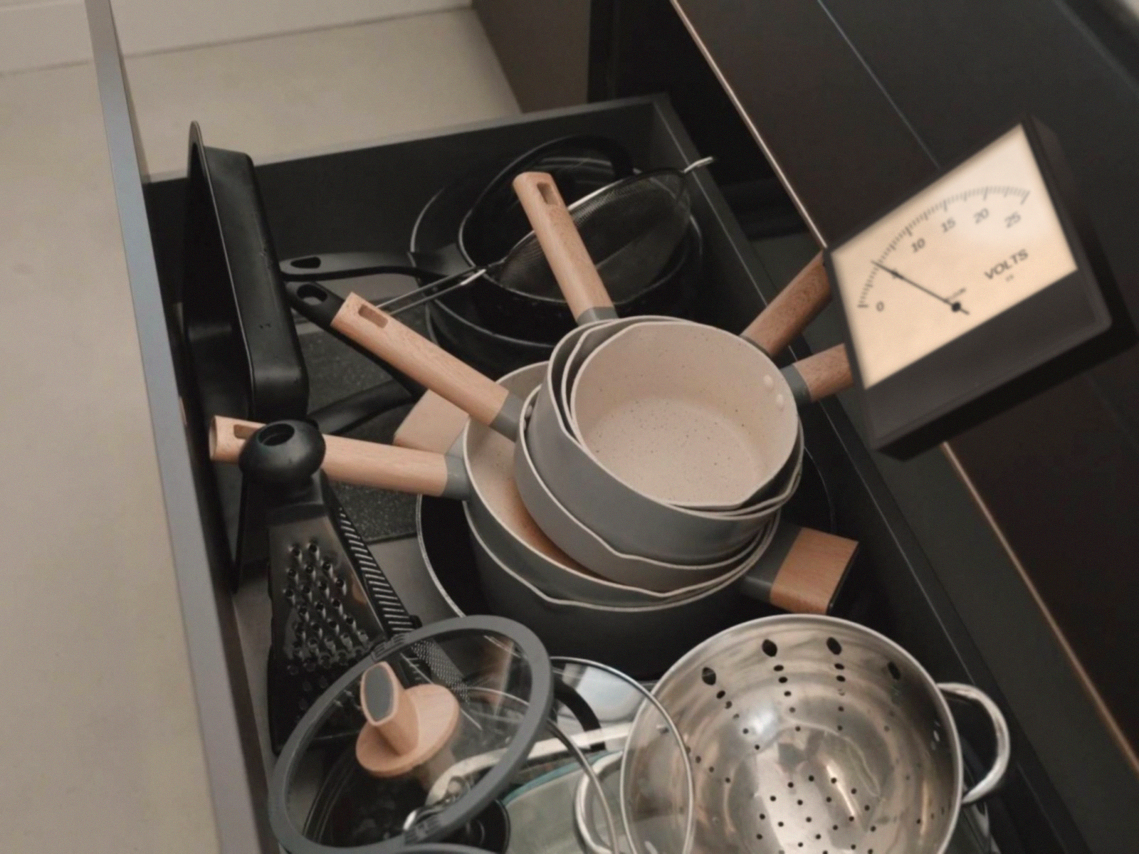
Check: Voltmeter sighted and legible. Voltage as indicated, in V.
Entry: 5 V
